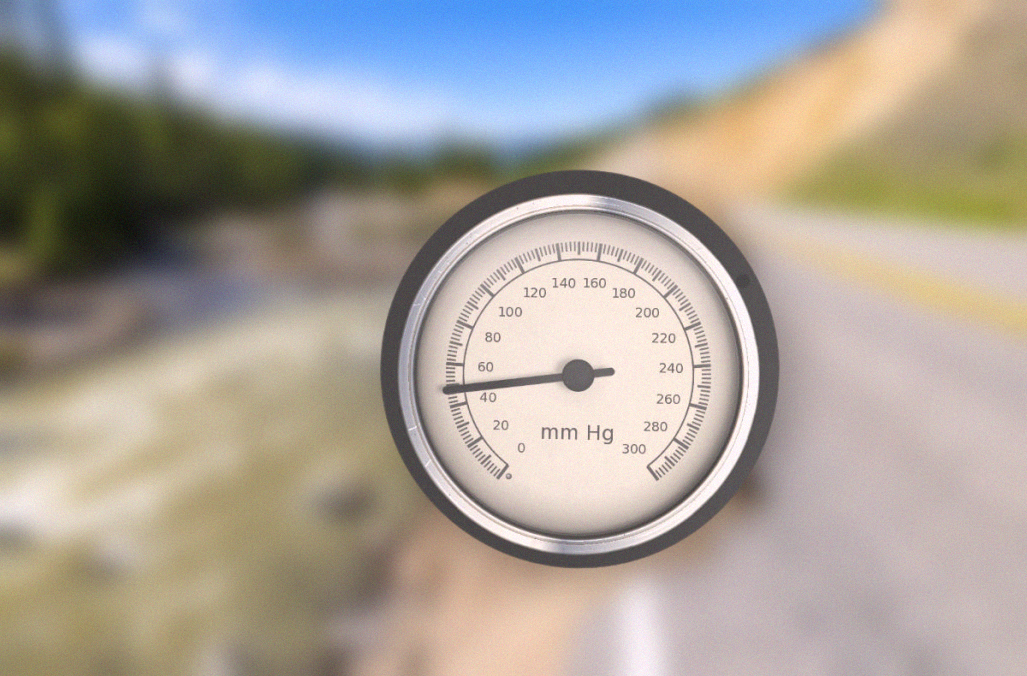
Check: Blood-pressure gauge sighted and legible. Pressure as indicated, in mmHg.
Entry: 48 mmHg
